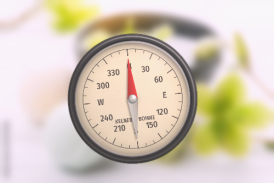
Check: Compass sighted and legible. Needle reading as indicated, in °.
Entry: 0 °
